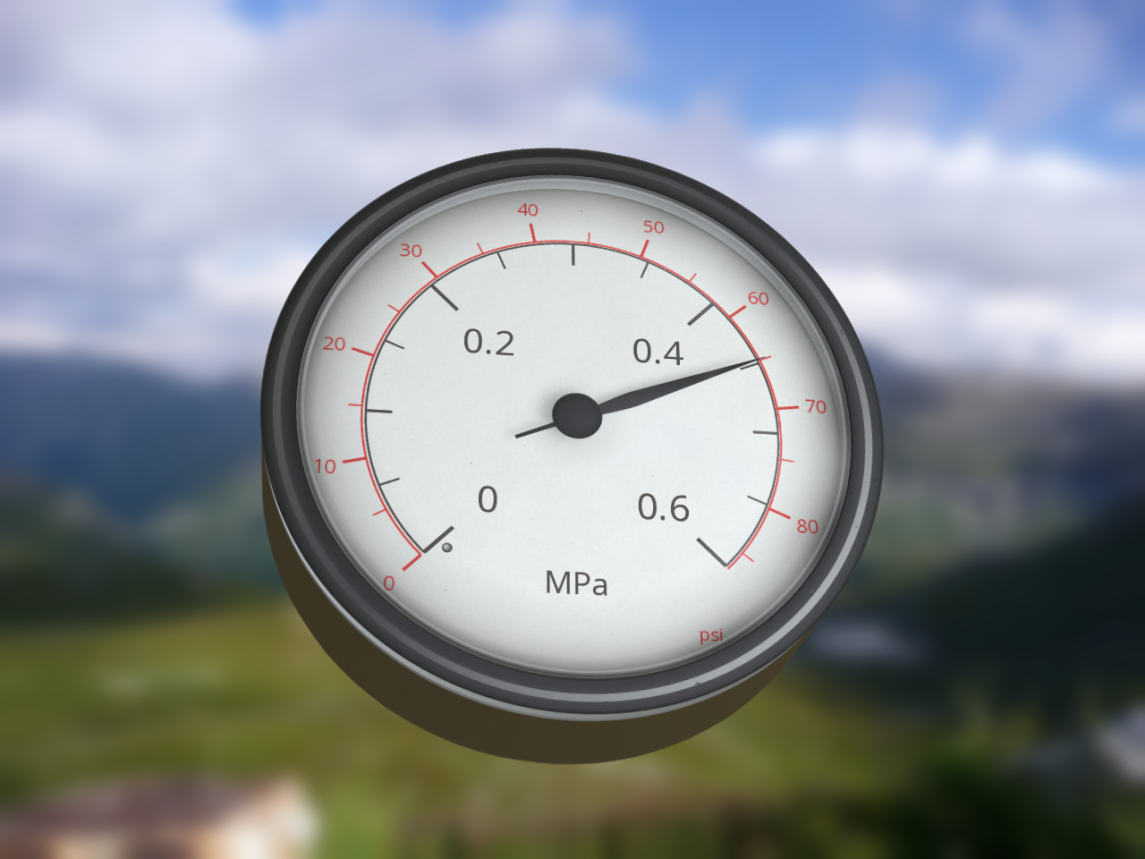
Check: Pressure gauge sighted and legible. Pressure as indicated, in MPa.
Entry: 0.45 MPa
